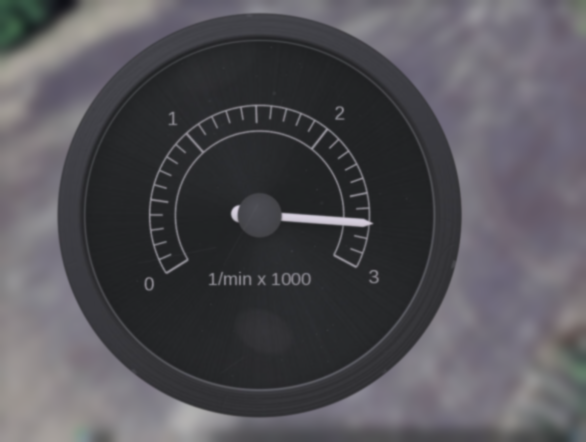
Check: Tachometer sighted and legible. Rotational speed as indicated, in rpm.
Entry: 2700 rpm
